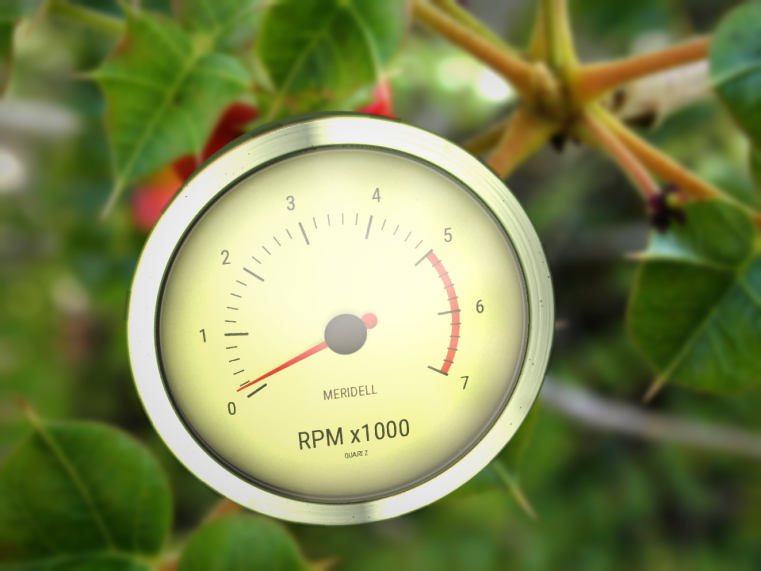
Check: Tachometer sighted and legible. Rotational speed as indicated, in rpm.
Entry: 200 rpm
